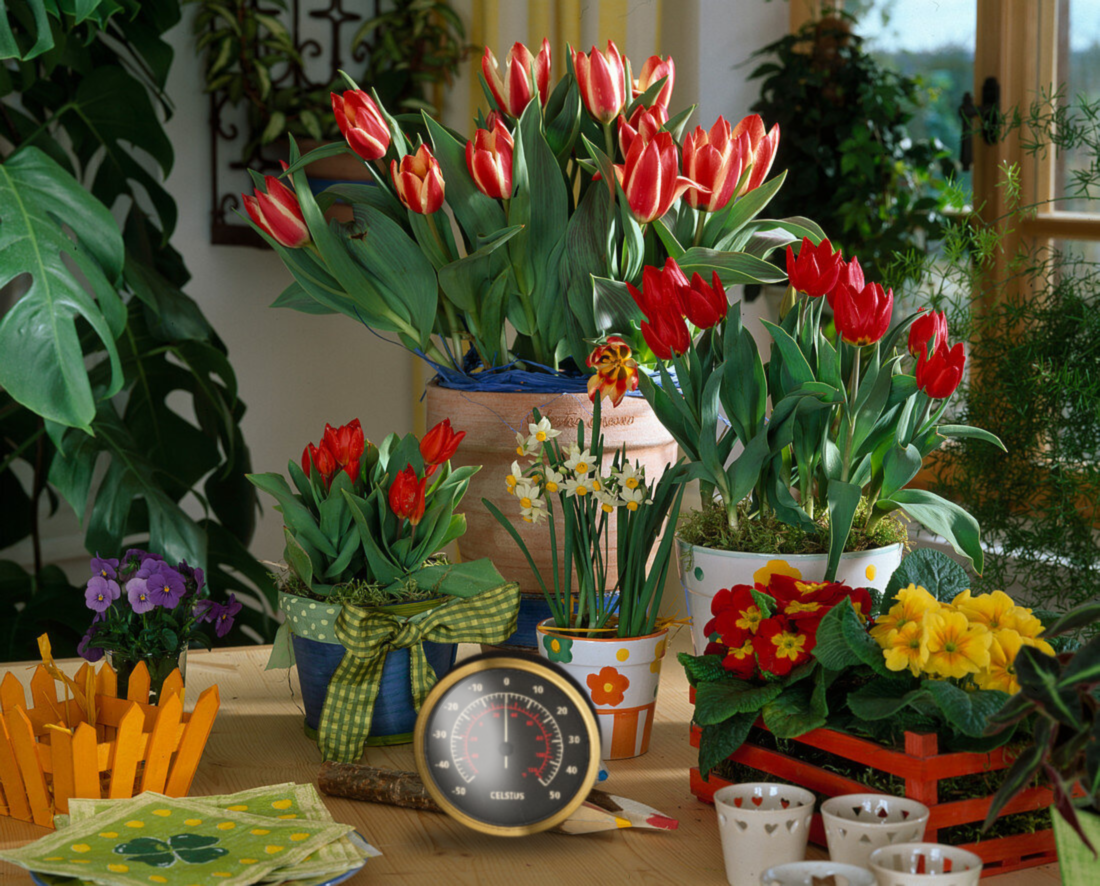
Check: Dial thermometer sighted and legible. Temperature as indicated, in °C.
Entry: 0 °C
